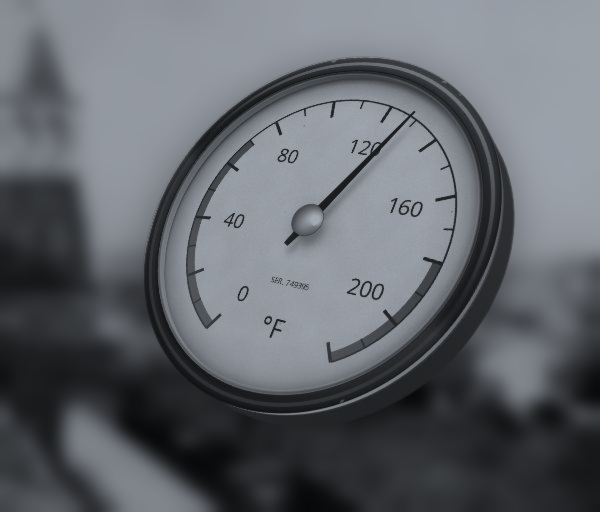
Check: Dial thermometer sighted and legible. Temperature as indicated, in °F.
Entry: 130 °F
